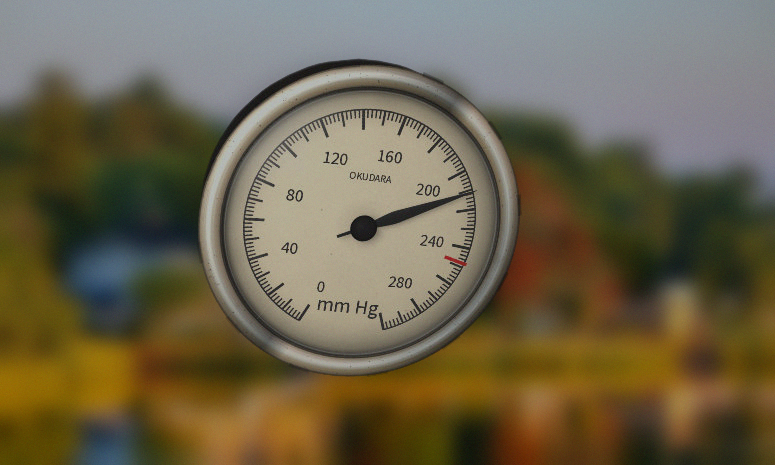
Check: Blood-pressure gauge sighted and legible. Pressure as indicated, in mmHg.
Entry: 210 mmHg
